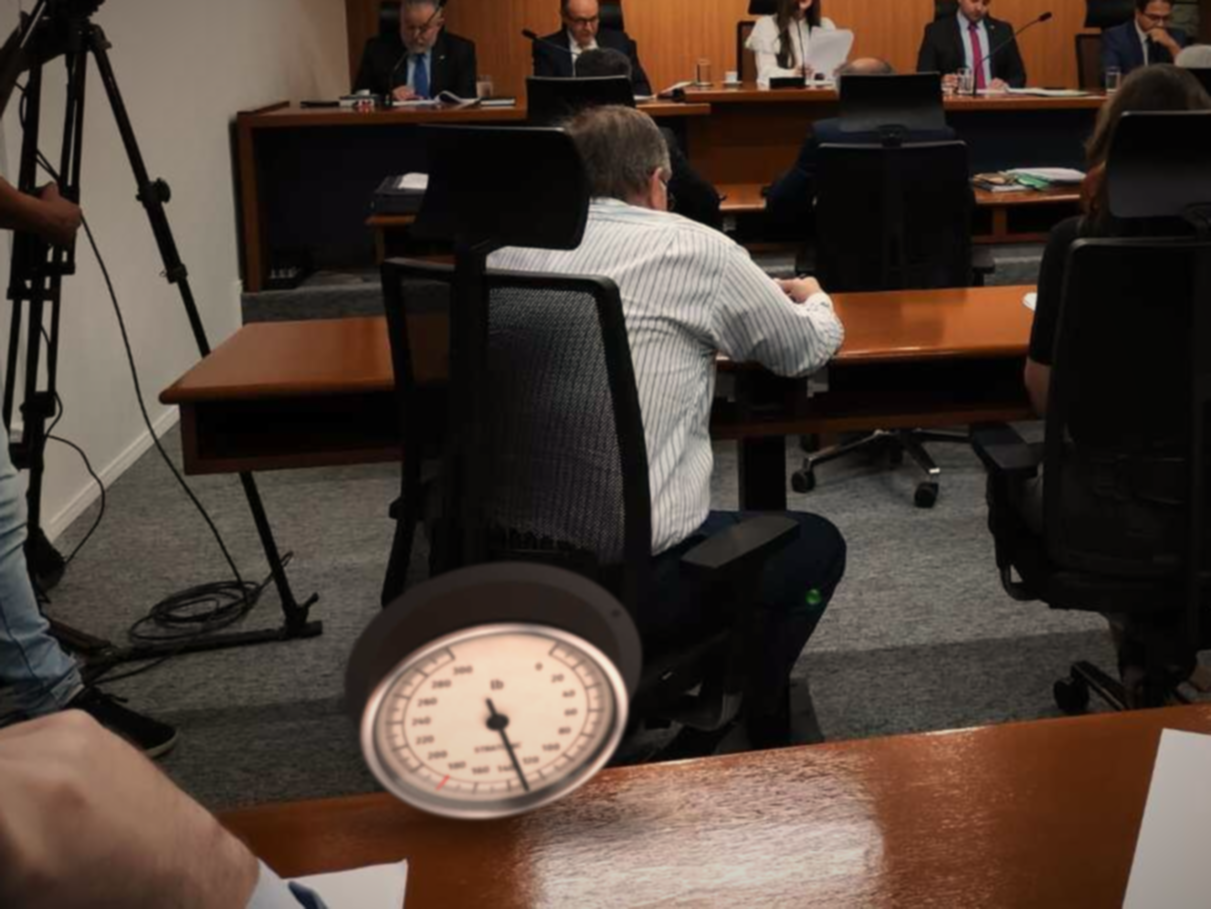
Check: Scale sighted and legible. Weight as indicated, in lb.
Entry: 130 lb
